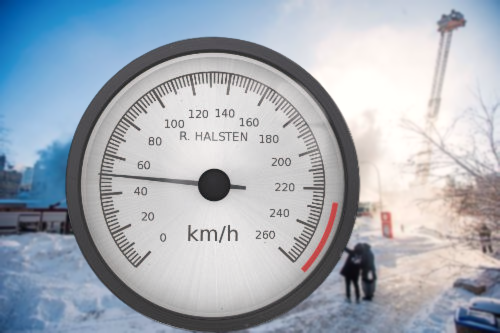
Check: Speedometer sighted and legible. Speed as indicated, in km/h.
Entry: 50 km/h
